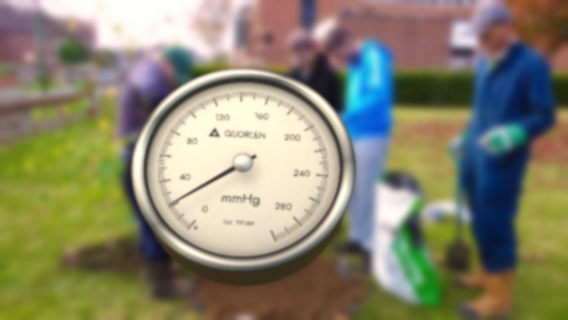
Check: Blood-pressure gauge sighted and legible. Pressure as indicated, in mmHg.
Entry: 20 mmHg
